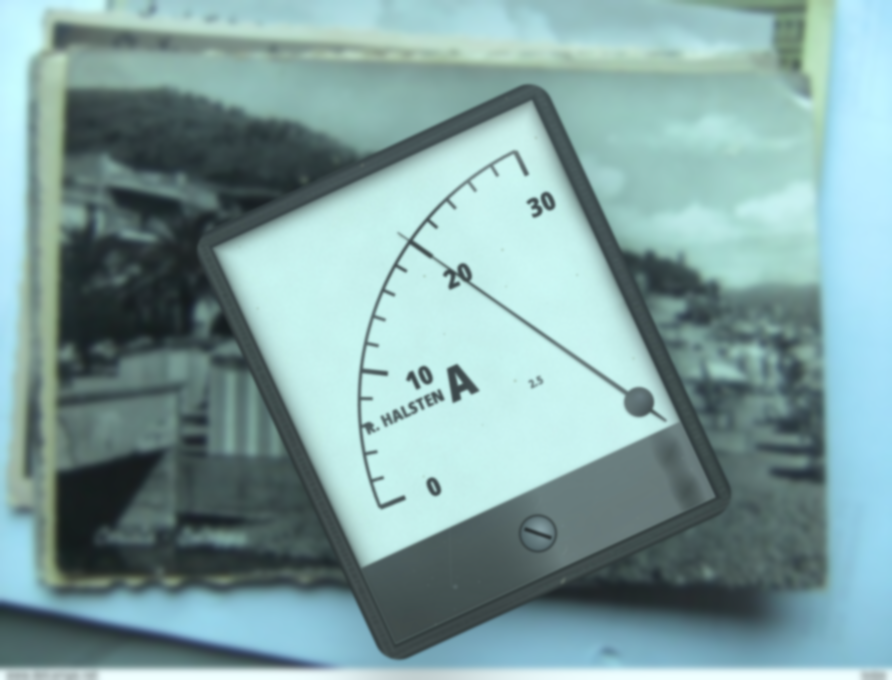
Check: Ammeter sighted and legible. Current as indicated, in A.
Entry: 20 A
